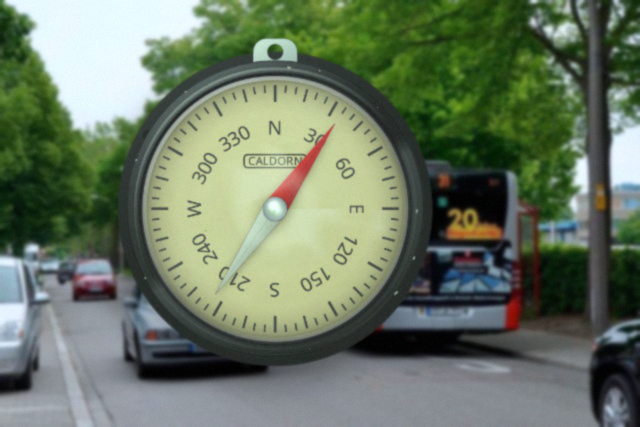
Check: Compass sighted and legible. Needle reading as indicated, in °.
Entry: 35 °
